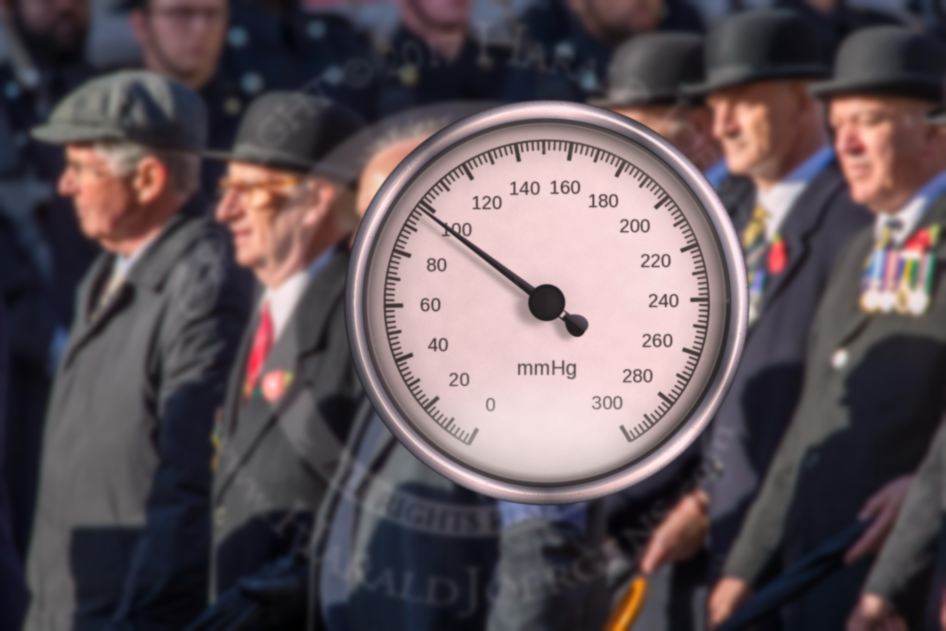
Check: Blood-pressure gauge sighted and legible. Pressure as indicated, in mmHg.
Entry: 98 mmHg
